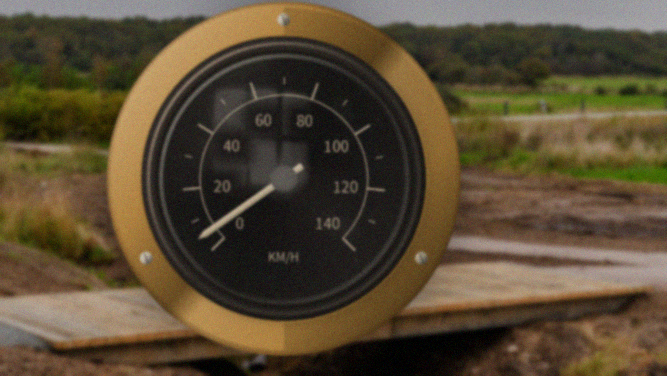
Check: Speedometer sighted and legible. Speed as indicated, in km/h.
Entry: 5 km/h
